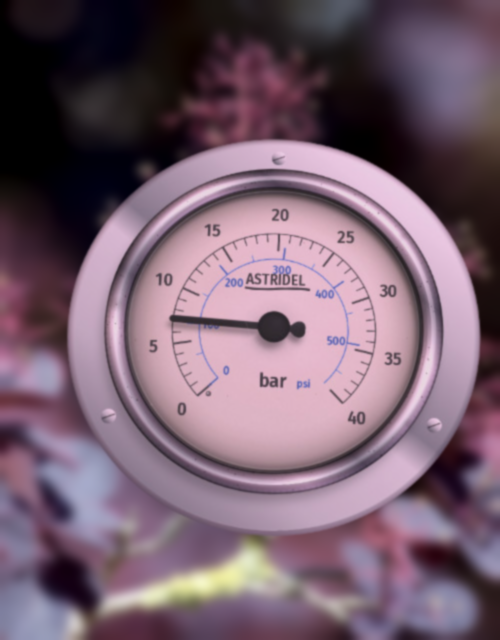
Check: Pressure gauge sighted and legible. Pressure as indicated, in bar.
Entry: 7 bar
